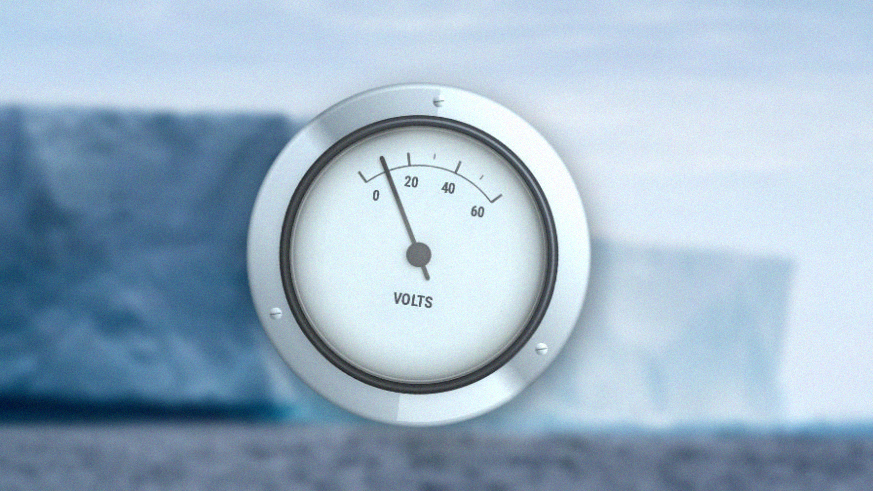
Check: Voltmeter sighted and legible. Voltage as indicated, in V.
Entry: 10 V
